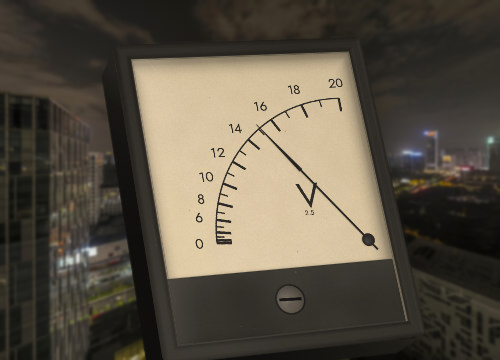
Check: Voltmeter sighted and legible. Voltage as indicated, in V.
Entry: 15 V
